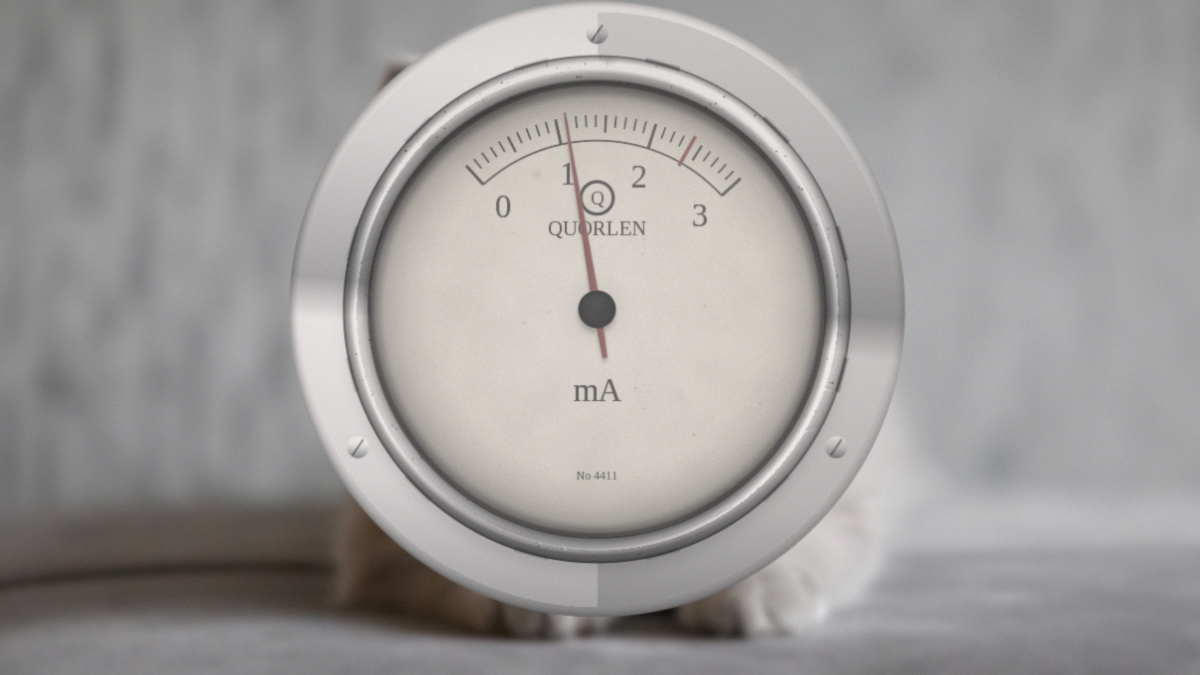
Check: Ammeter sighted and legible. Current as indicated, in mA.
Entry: 1.1 mA
